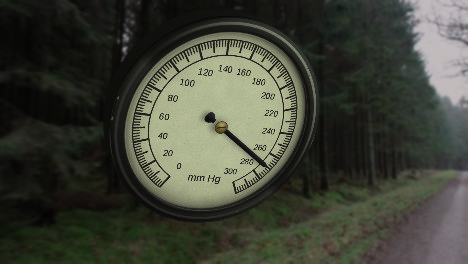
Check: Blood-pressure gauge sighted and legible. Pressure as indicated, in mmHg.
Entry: 270 mmHg
